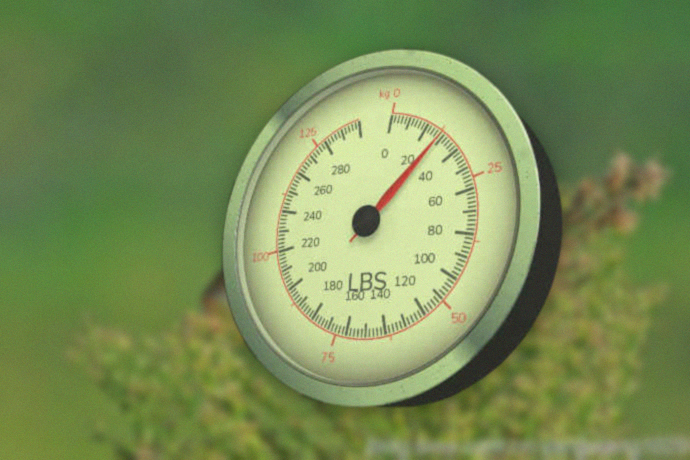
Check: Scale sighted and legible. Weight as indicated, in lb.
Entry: 30 lb
